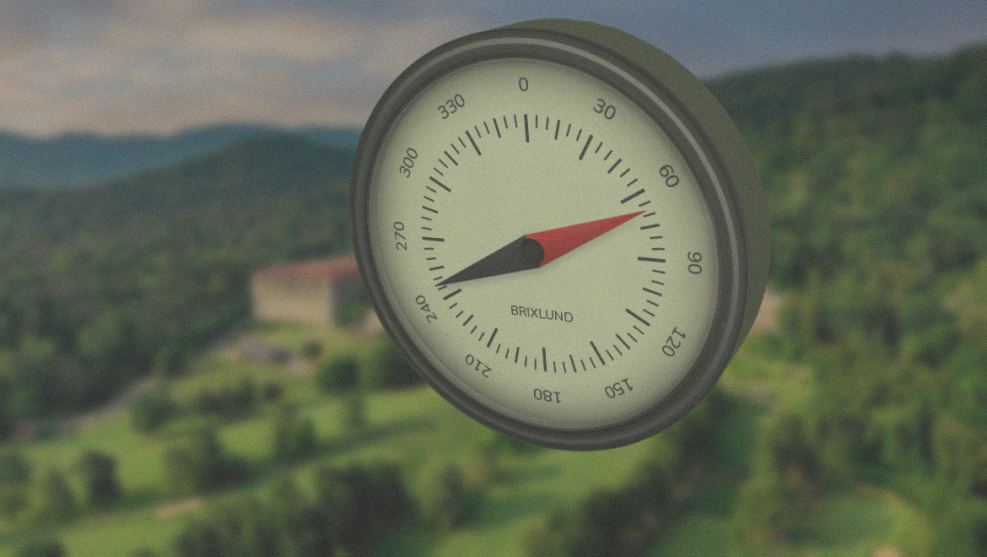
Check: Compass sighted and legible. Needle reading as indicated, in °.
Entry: 67.5 °
